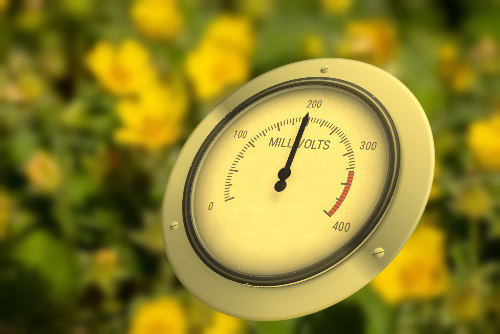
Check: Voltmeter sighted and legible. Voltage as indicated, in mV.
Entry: 200 mV
